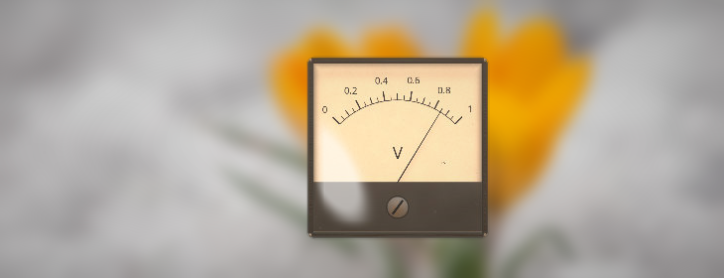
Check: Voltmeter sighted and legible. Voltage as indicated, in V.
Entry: 0.85 V
